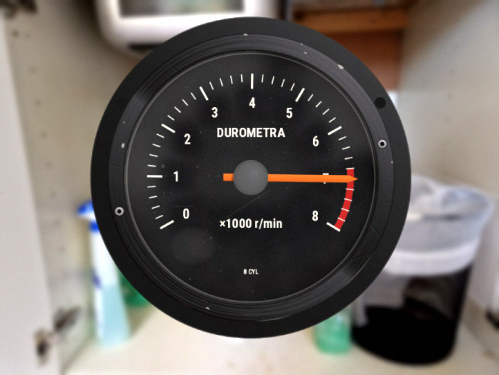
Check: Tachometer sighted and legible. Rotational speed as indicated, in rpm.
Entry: 7000 rpm
